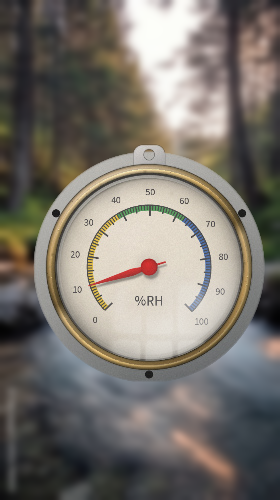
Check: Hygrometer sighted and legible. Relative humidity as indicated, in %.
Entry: 10 %
